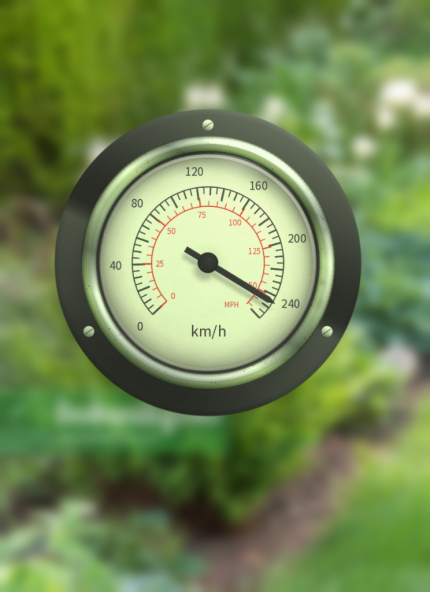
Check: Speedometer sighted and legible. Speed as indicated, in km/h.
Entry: 245 km/h
